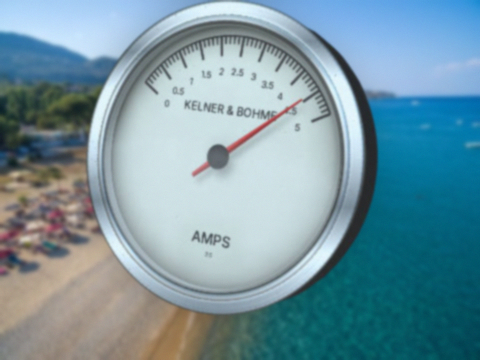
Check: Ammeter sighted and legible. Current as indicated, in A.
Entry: 4.5 A
